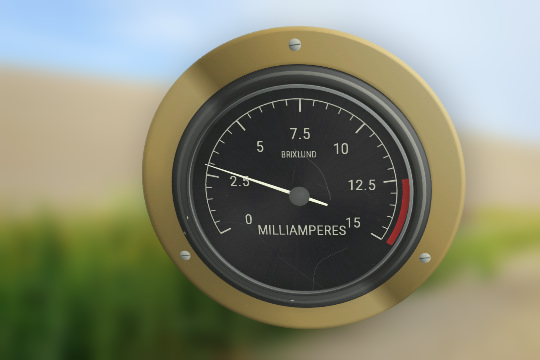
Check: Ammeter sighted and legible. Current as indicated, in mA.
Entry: 3 mA
